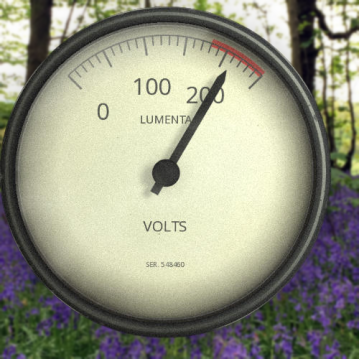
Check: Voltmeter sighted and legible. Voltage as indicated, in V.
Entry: 210 V
